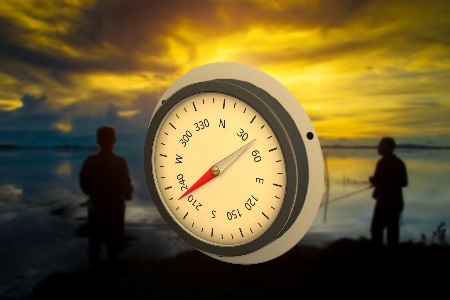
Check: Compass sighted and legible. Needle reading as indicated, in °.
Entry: 225 °
